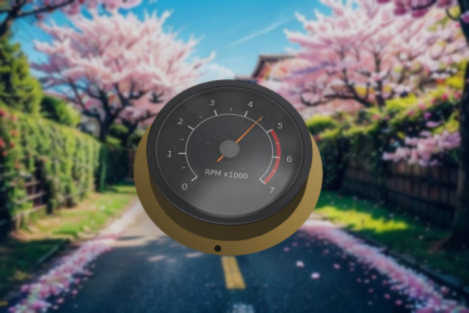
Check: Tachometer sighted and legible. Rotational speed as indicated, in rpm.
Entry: 4500 rpm
